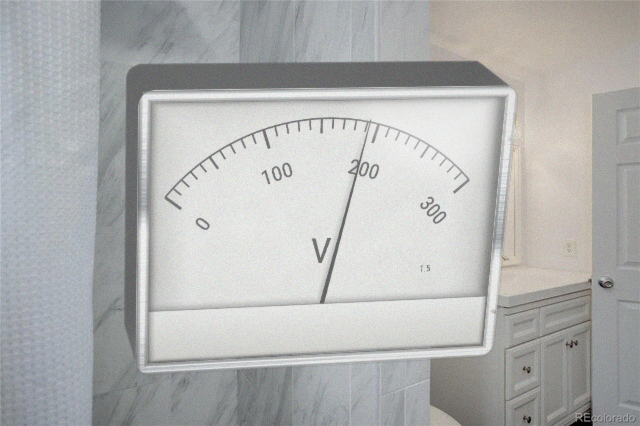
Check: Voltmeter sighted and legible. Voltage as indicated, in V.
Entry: 190 V
